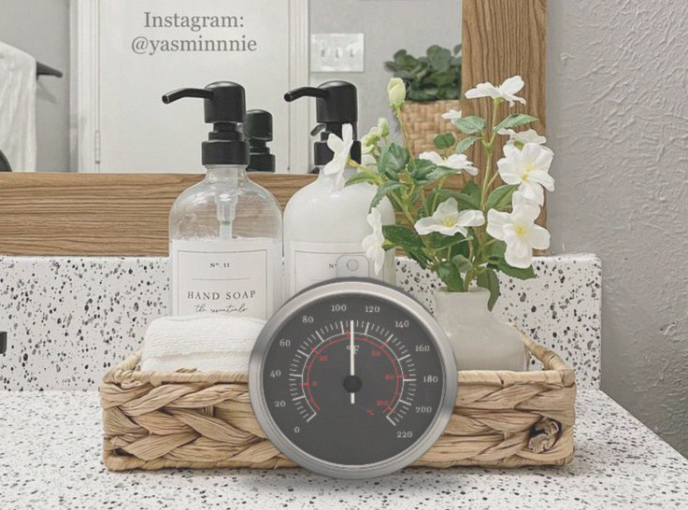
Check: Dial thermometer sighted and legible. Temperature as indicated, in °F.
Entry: 108 °F
